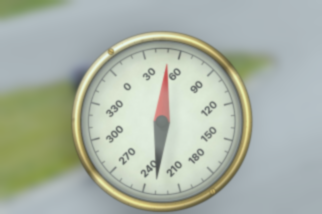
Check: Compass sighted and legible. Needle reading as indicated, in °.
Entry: 50 °
